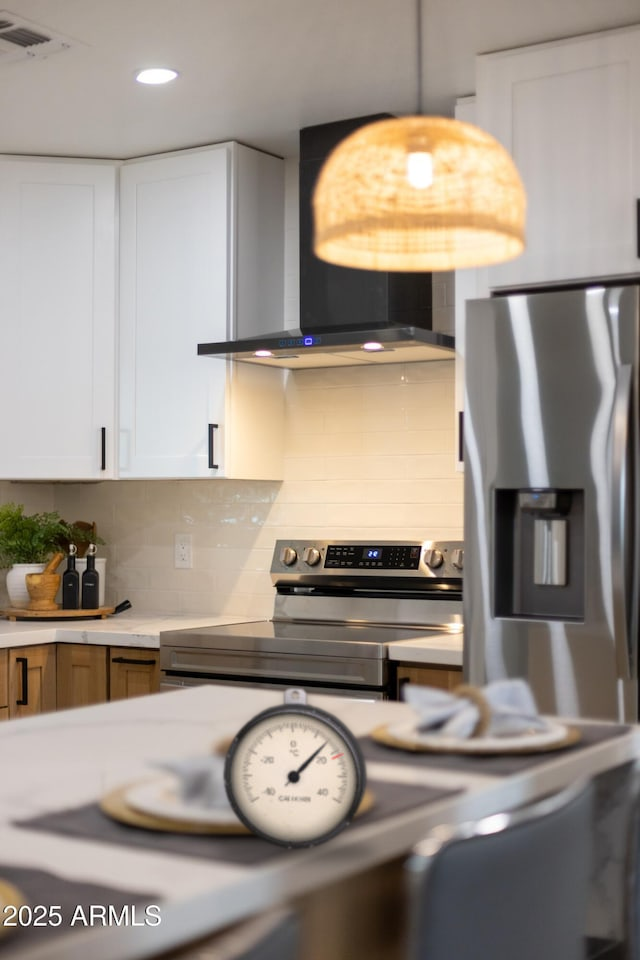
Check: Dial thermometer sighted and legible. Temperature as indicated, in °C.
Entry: 15 °C
